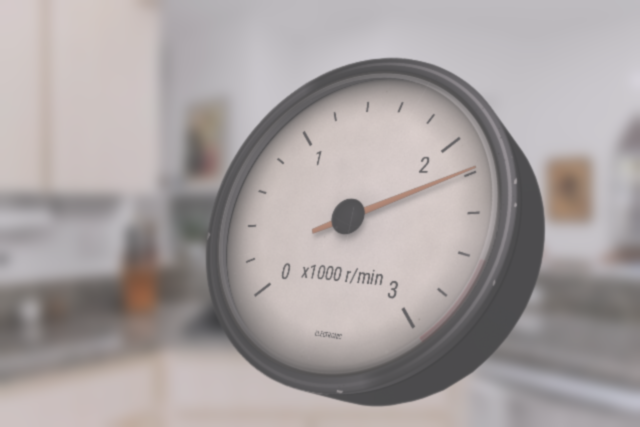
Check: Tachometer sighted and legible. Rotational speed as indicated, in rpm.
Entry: 2200 rpm
